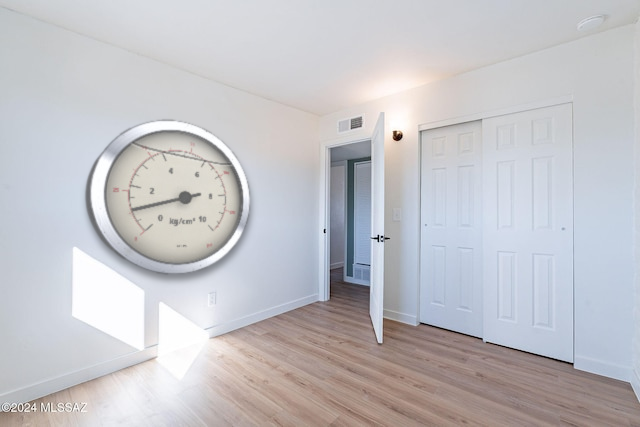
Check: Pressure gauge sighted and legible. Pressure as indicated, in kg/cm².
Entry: 1 kg/cm²
